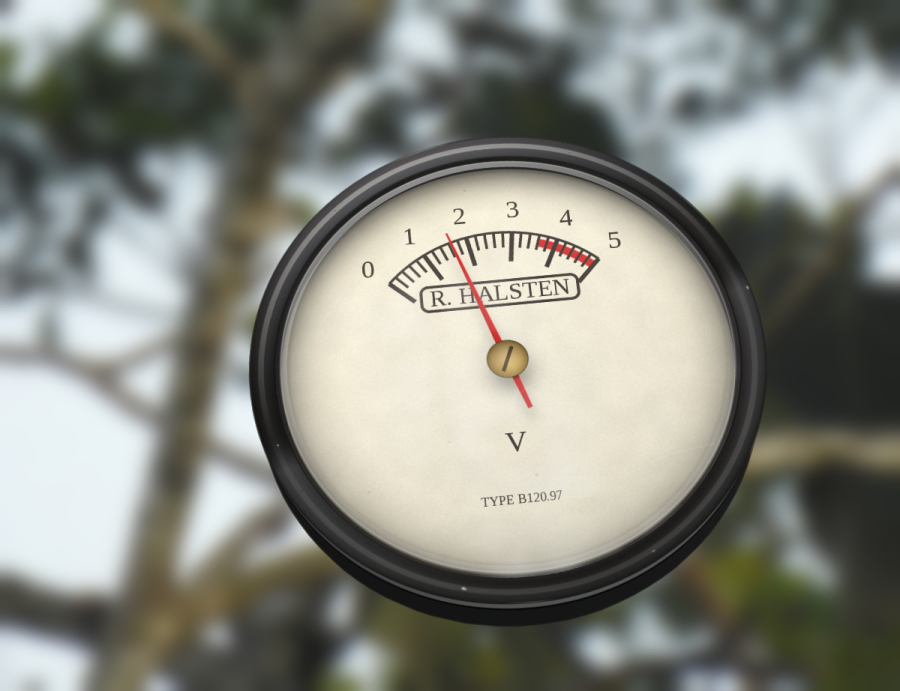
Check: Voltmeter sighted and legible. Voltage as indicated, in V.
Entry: 1.6 V
